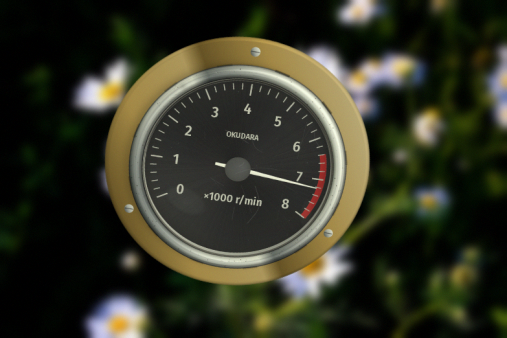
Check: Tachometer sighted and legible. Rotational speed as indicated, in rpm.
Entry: 7200 rpm
